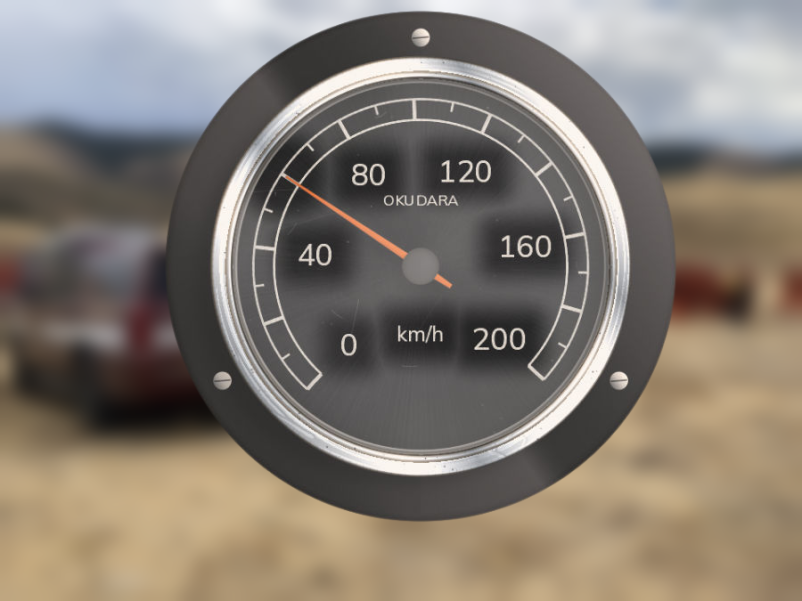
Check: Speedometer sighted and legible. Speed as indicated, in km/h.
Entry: 60 km/h
